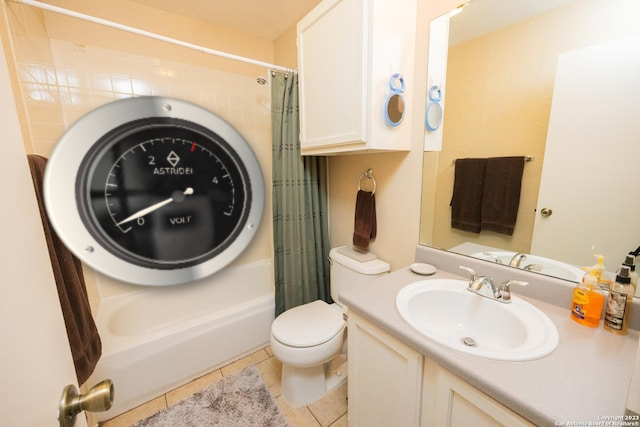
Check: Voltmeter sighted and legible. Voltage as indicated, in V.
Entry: 0.2 V
